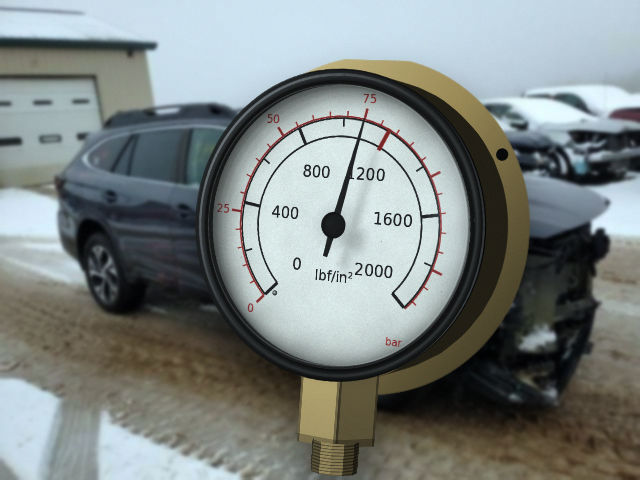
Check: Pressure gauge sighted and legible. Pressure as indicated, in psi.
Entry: 1100 psi
